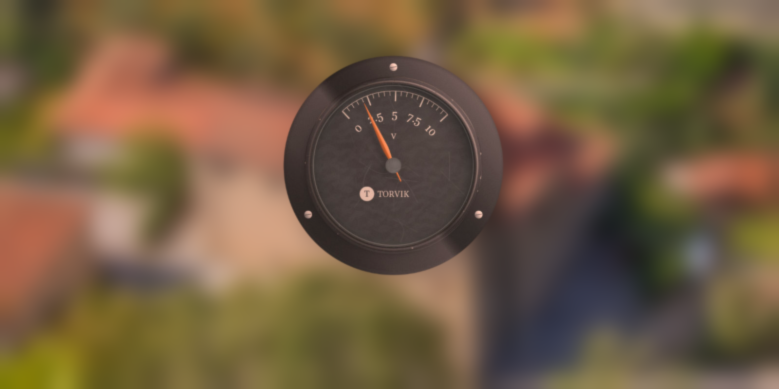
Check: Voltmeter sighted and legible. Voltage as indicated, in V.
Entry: 2 V
